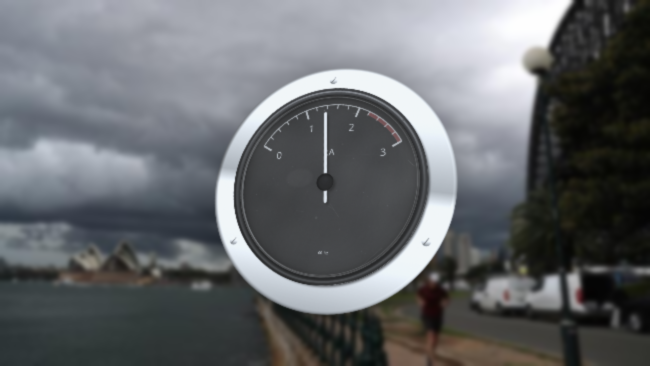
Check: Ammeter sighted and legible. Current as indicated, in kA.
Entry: 1.4 kA
